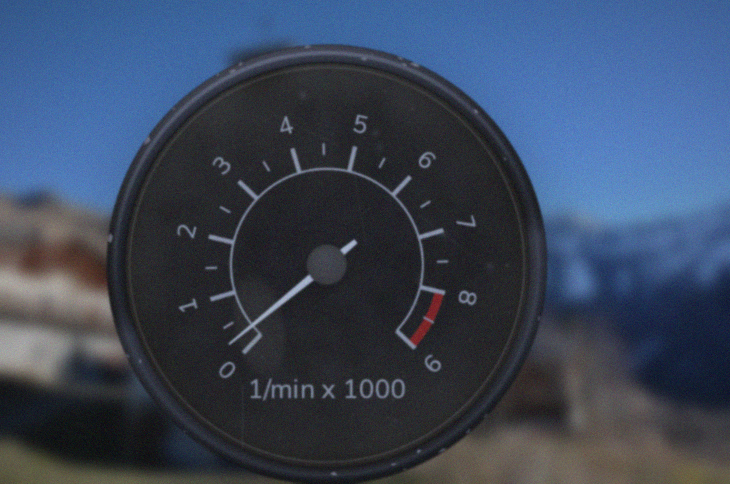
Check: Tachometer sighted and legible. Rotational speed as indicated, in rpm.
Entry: 250 rpm
